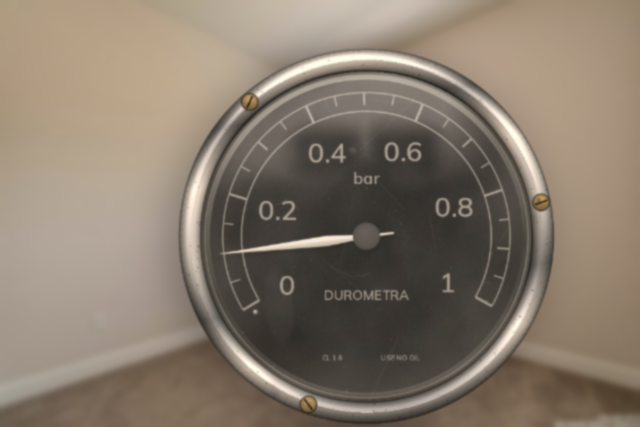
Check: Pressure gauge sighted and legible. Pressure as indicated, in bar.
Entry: 0.1 bar
